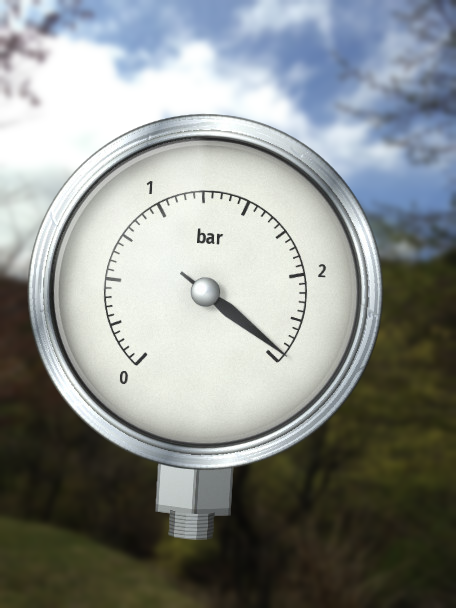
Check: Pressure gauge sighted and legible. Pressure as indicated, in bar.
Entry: 2.45 bar
